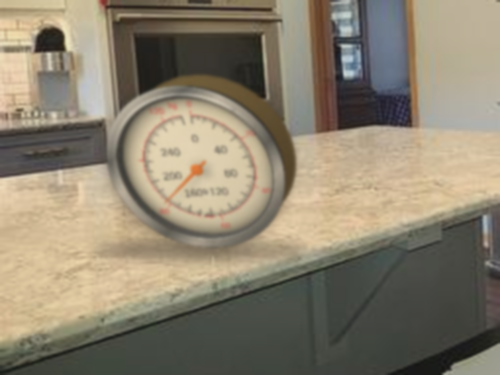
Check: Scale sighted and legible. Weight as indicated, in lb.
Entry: 180 lb
